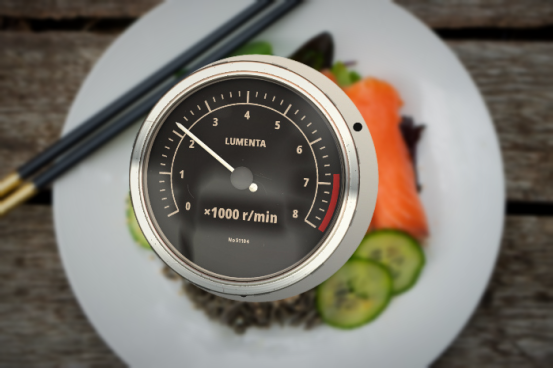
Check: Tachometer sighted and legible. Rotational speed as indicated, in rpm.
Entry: 2200 rpm
